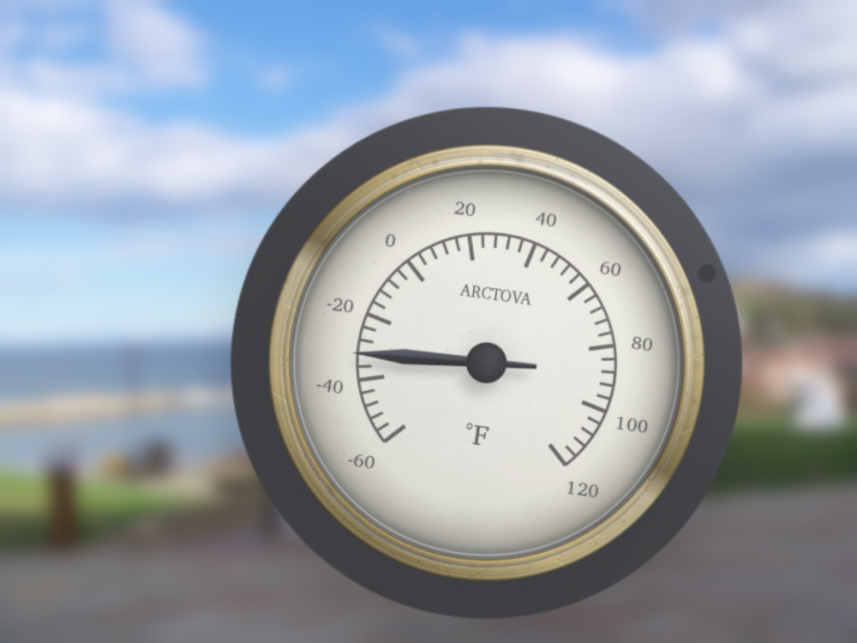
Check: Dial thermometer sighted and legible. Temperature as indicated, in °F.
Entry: -32 °F
